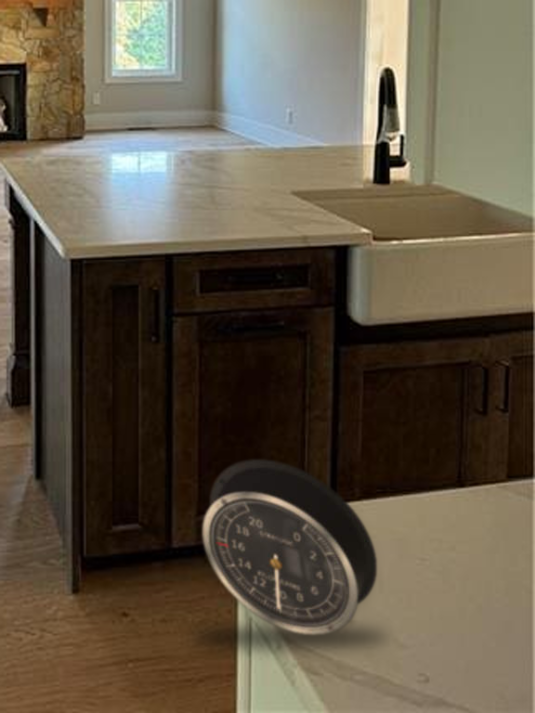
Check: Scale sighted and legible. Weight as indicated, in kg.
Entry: 10 kg
